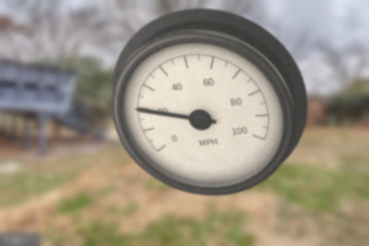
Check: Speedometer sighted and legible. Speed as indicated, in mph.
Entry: 20 mph
